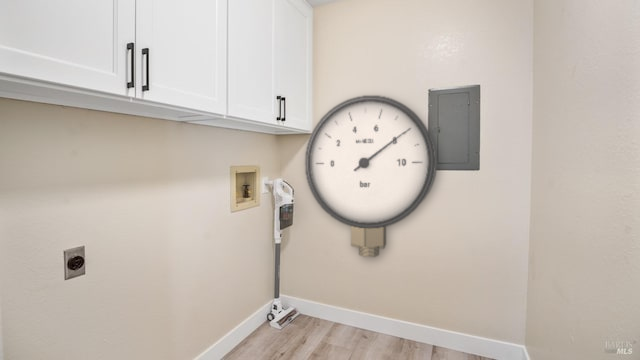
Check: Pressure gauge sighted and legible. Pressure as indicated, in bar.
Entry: 8 bar
